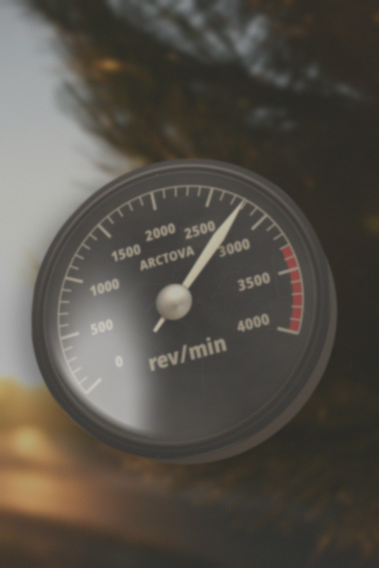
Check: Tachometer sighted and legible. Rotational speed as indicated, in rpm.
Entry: 2800 rpm
